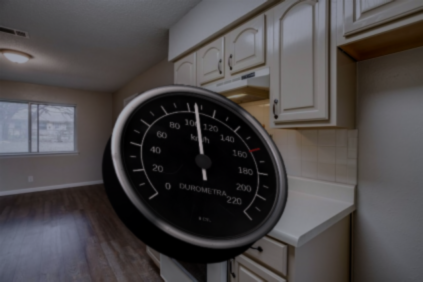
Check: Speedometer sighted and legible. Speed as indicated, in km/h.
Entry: 105 km/h
